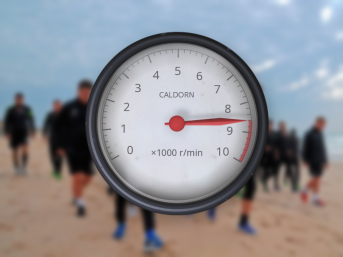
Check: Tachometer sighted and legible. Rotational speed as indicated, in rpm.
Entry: 8600 rpm
